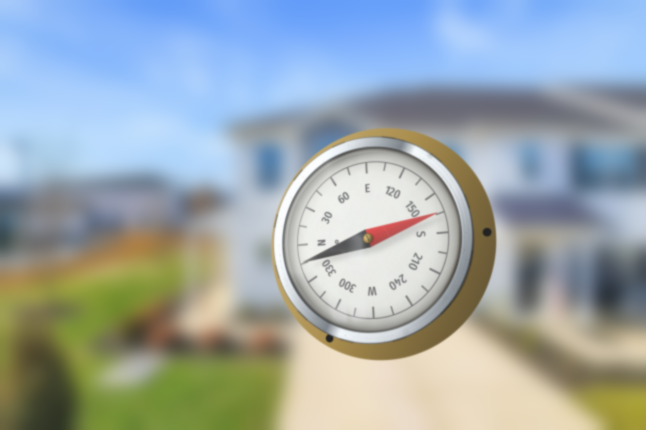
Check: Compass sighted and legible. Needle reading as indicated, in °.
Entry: 165 °
